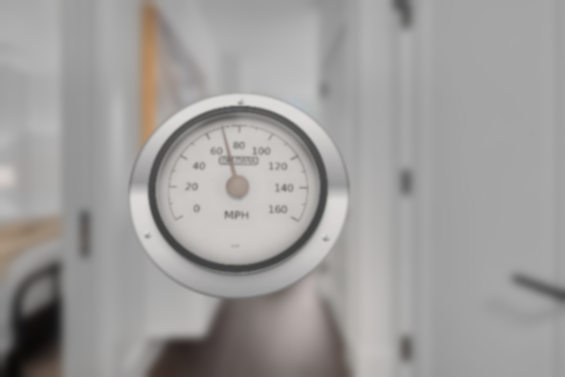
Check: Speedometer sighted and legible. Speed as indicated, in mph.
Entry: 70 mph
